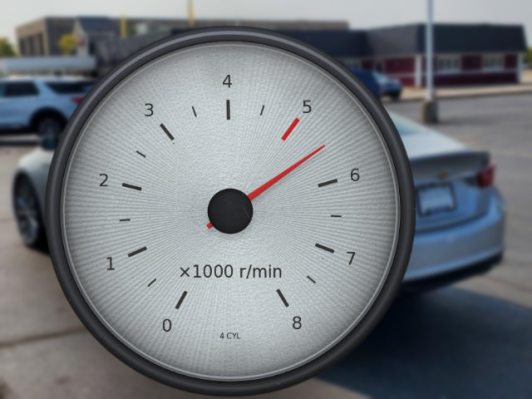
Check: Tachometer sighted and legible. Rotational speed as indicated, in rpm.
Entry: 5500 rpm
